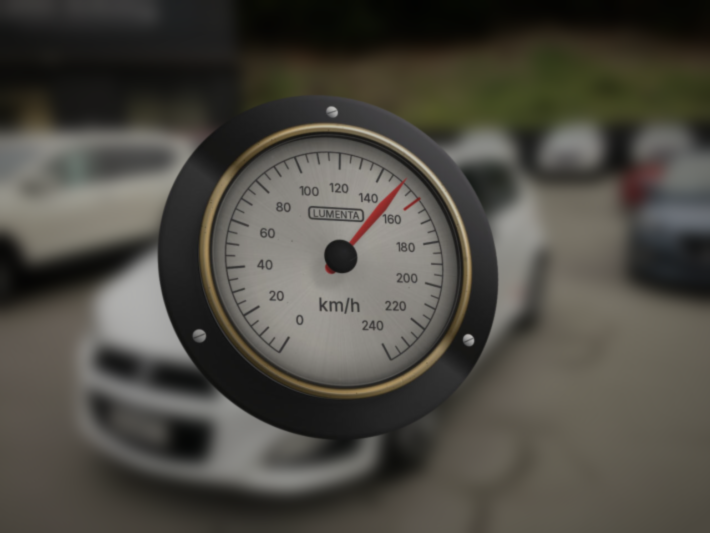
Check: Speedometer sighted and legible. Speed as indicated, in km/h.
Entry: 150 km/h
